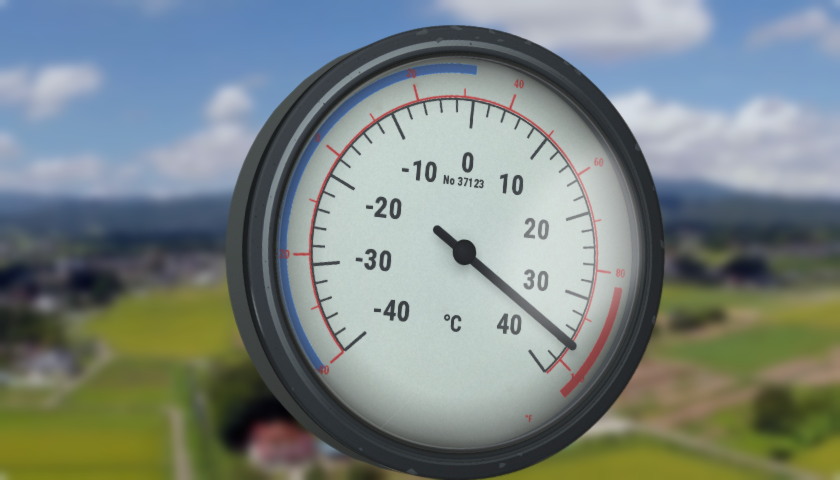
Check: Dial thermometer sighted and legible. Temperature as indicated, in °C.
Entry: 36 °C
